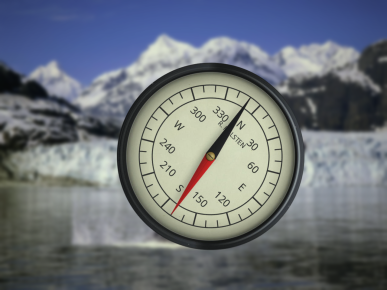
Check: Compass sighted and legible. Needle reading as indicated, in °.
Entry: 170 °
